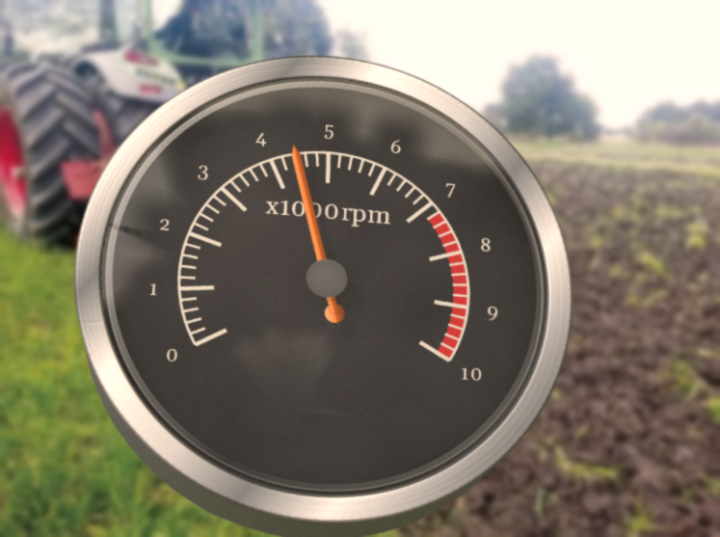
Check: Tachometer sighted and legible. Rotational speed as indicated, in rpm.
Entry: 4400 rpm
